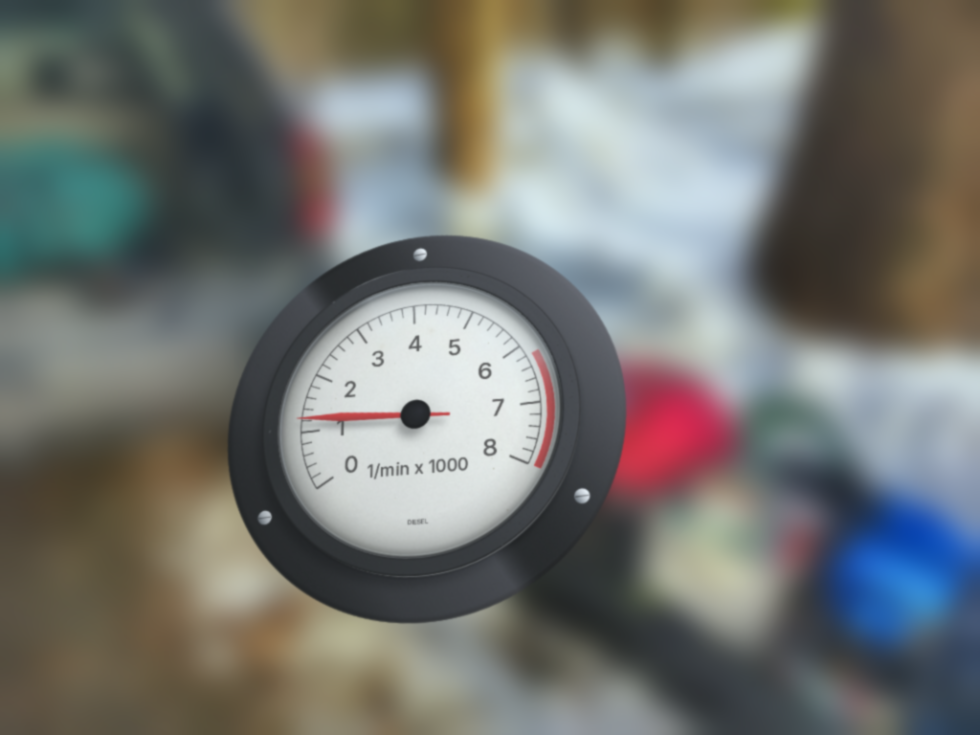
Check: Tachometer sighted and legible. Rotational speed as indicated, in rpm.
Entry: 1200 rpm
